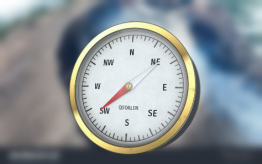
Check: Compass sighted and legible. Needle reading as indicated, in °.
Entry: 230 °
